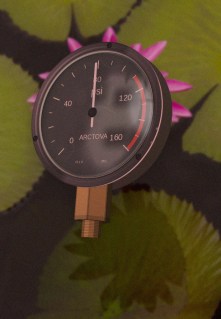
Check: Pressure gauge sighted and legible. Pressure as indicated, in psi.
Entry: 80 psi
